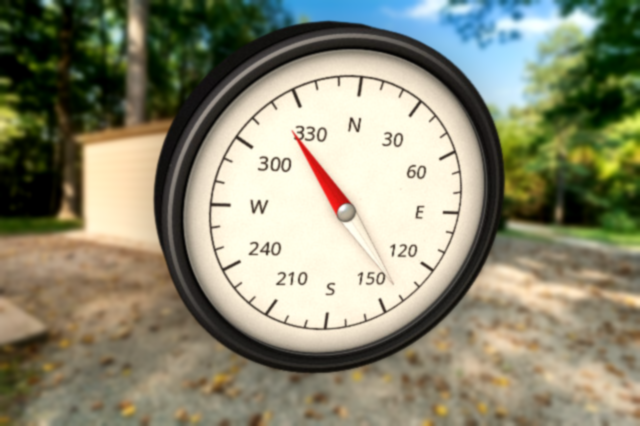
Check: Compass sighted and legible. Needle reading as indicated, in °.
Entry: 320 °
